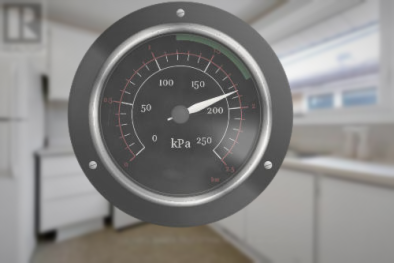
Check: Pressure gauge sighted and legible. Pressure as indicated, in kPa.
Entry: 185 kPa
